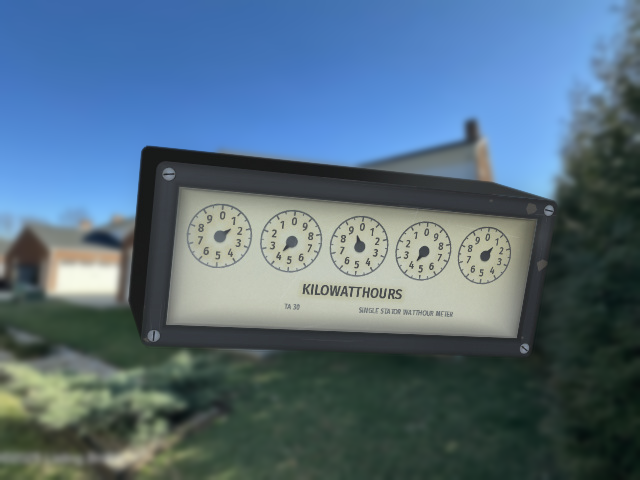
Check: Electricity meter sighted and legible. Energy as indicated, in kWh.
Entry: 13941 kWh
